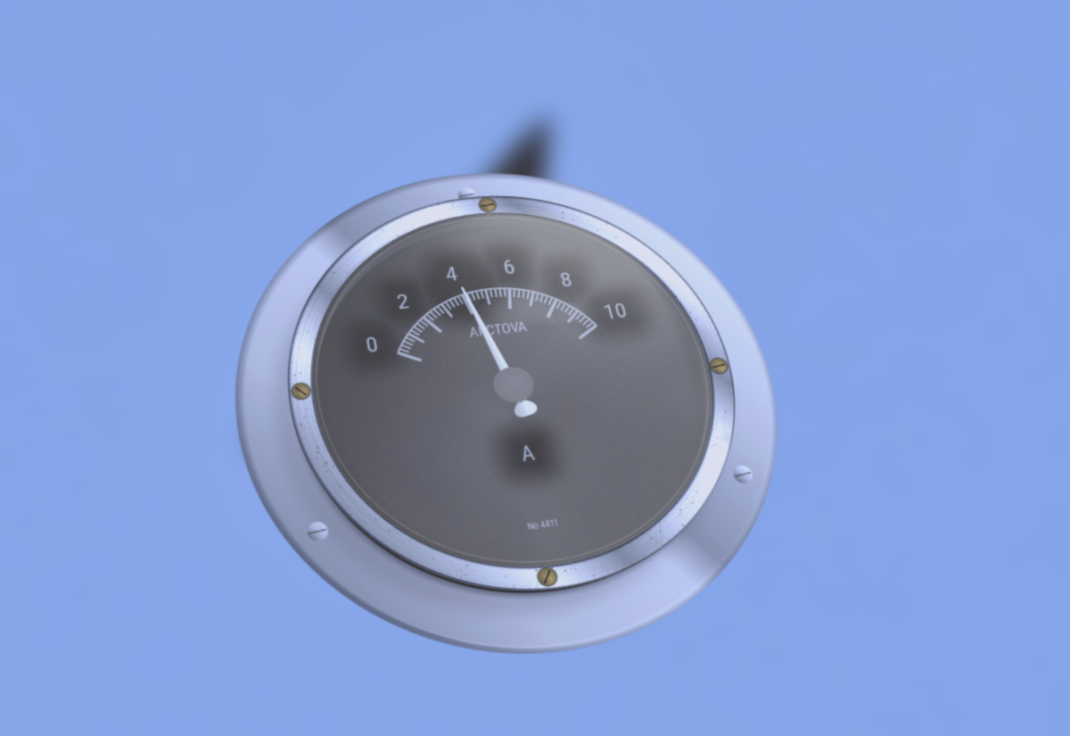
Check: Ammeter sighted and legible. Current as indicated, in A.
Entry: 4 A
